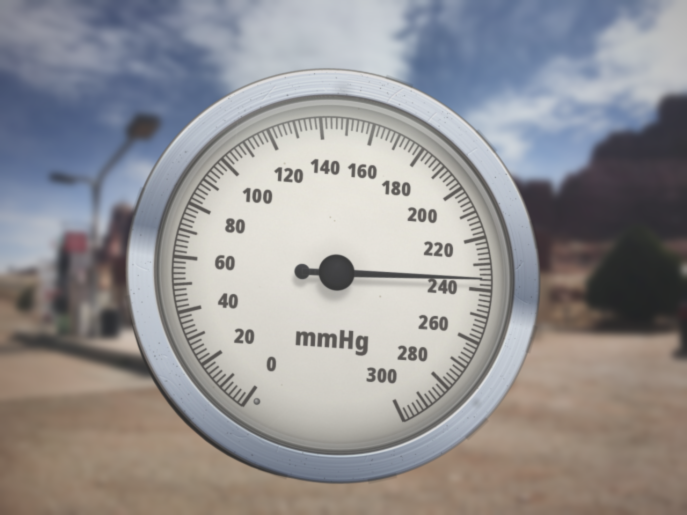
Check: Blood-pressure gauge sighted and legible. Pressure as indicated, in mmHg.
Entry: 236 mmHg
